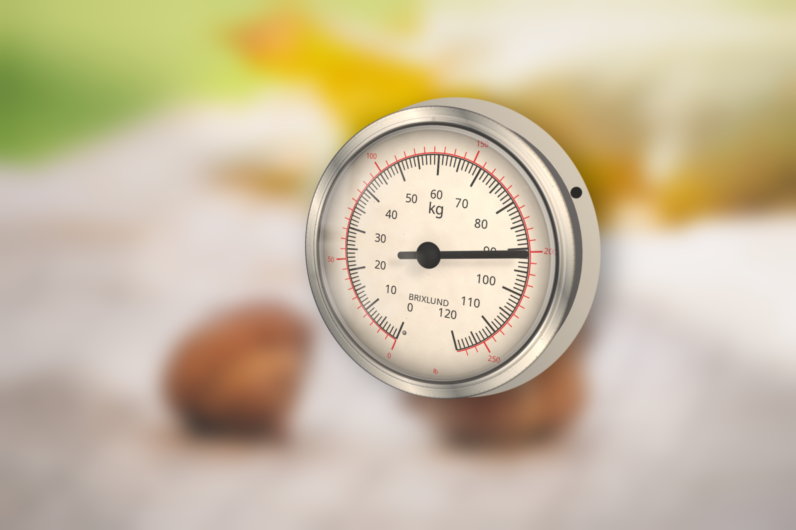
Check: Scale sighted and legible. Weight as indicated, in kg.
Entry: 91 kg
